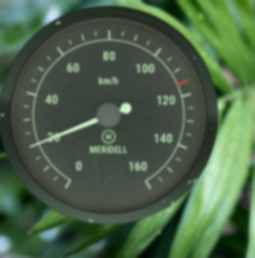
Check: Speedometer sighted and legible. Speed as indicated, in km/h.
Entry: 20 km/h
